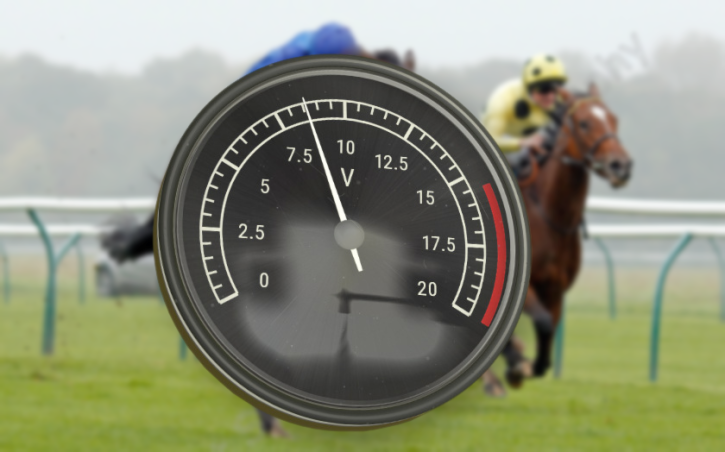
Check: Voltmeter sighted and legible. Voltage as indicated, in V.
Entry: 8.5 V
